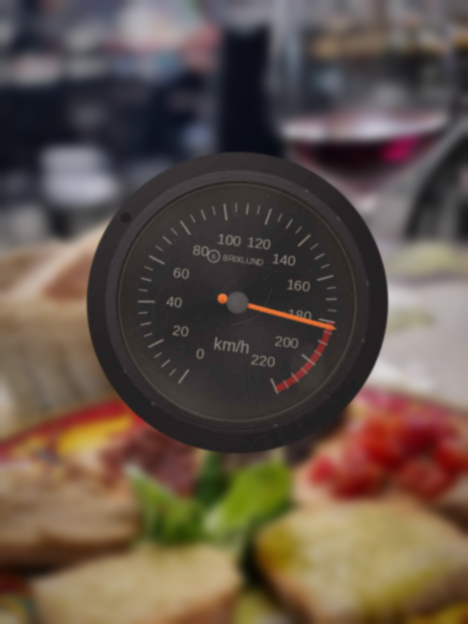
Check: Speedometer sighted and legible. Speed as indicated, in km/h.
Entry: 182.5 km/h
